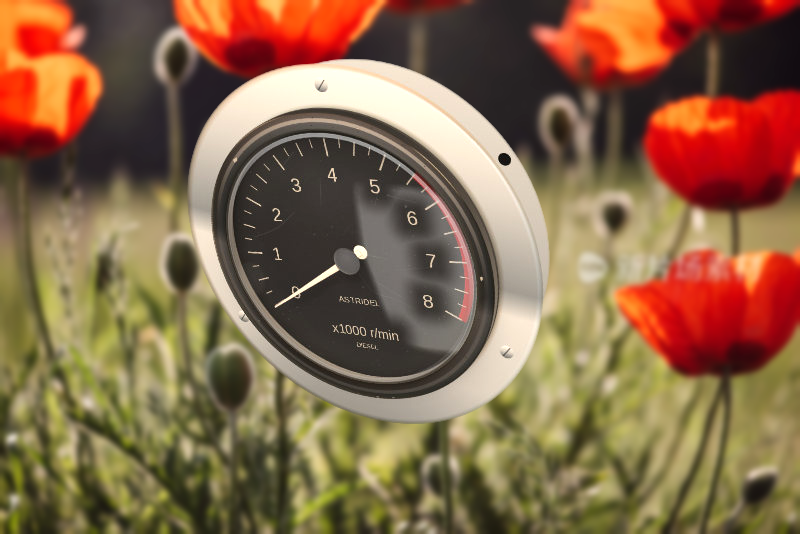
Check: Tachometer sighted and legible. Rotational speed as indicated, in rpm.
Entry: 0 rpm
